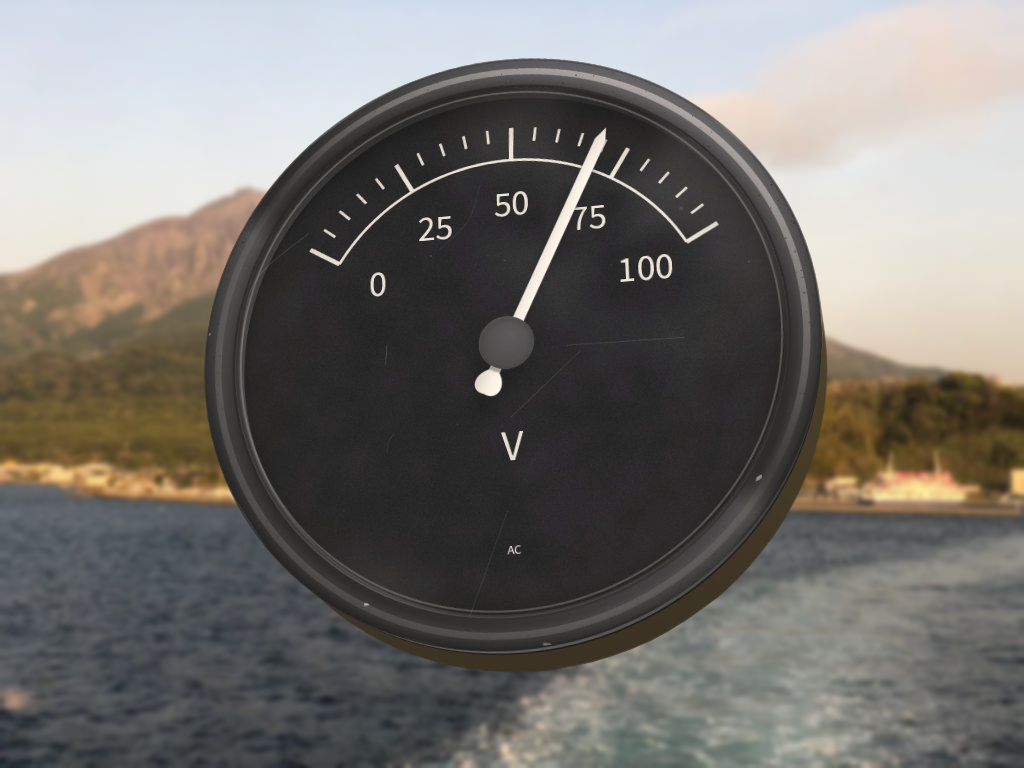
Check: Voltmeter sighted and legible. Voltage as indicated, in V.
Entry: 70 V
